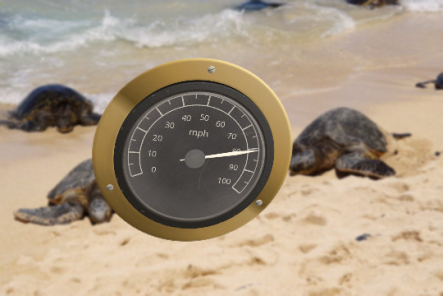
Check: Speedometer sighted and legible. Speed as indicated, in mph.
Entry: 80 mph
